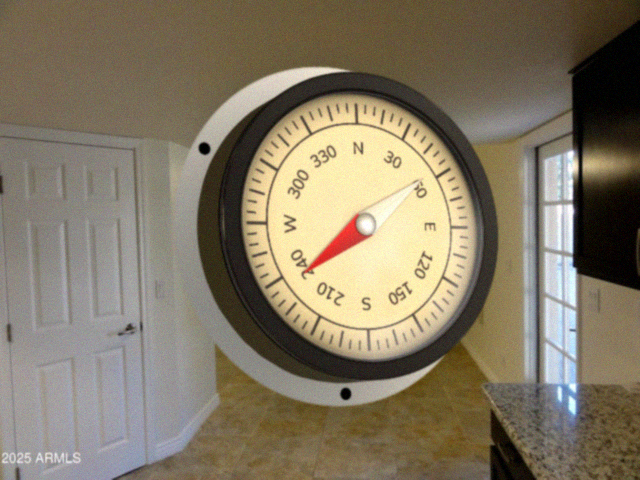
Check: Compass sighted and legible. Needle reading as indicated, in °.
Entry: 235 °
